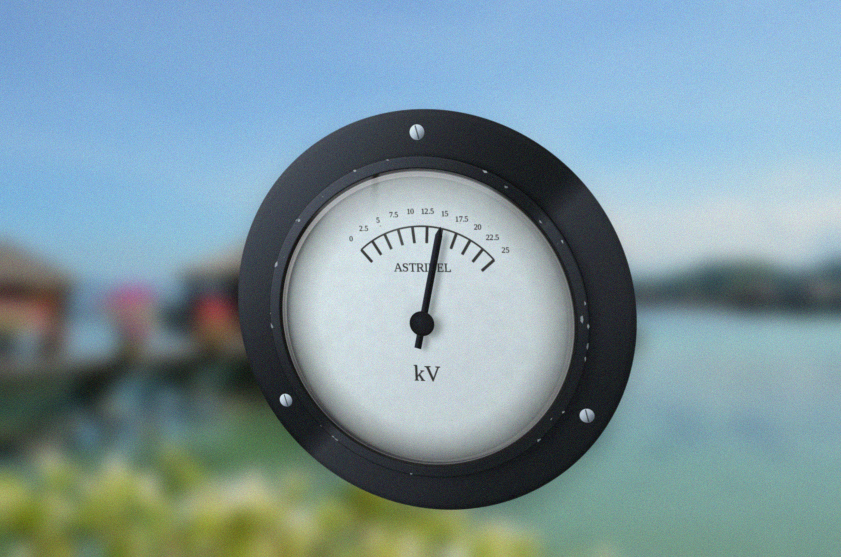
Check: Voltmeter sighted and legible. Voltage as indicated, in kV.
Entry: 15 kV
